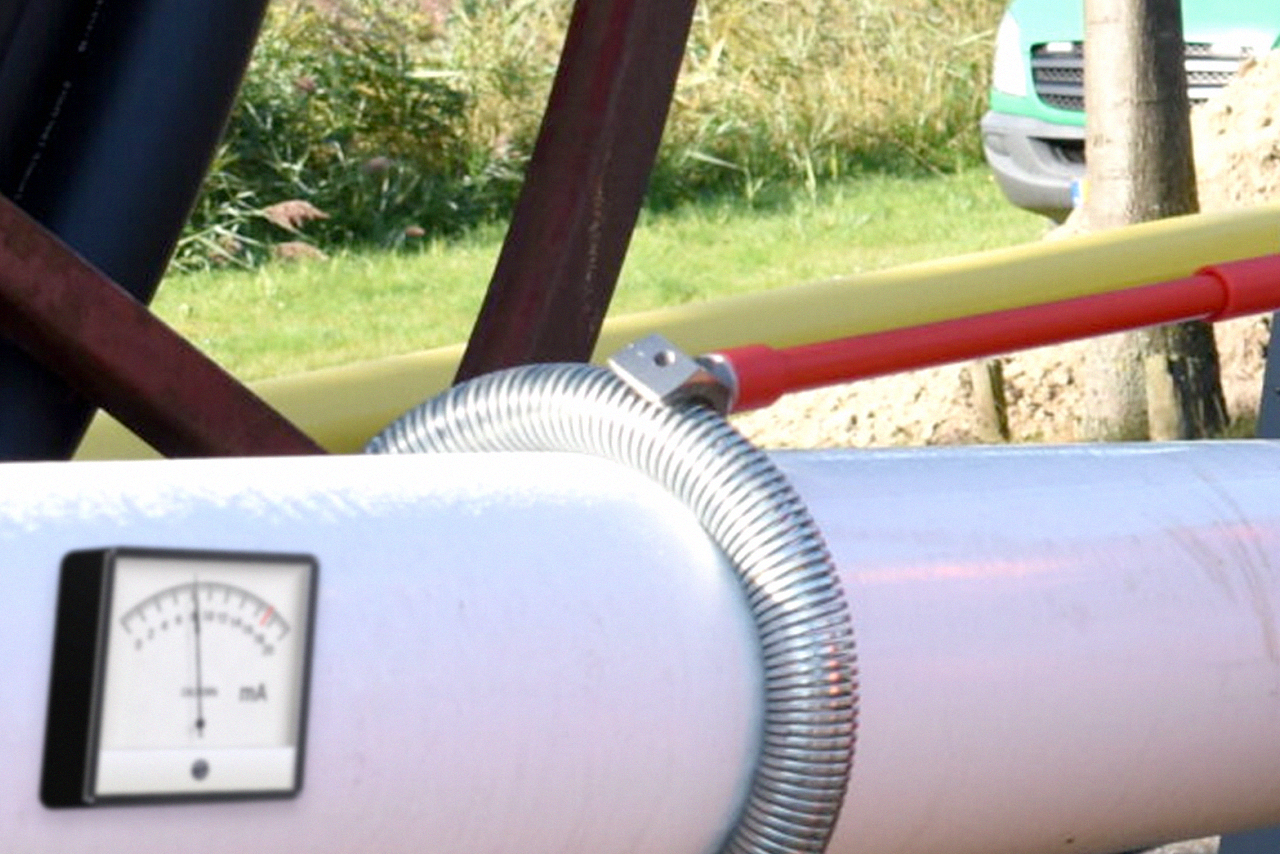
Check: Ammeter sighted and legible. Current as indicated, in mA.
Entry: 8 mA
